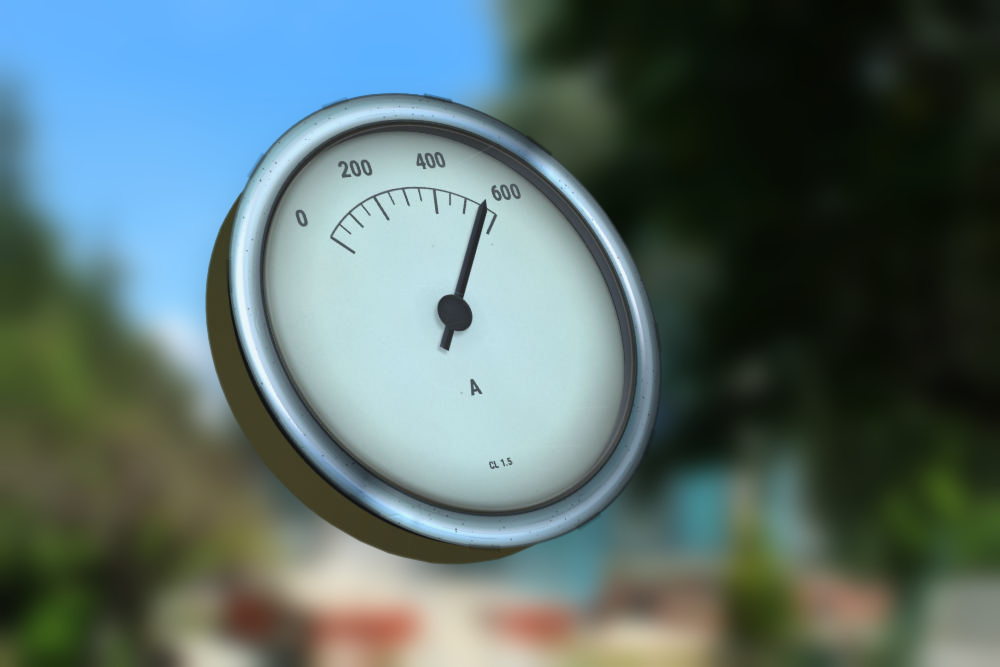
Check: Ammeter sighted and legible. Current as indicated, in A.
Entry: 550 A
